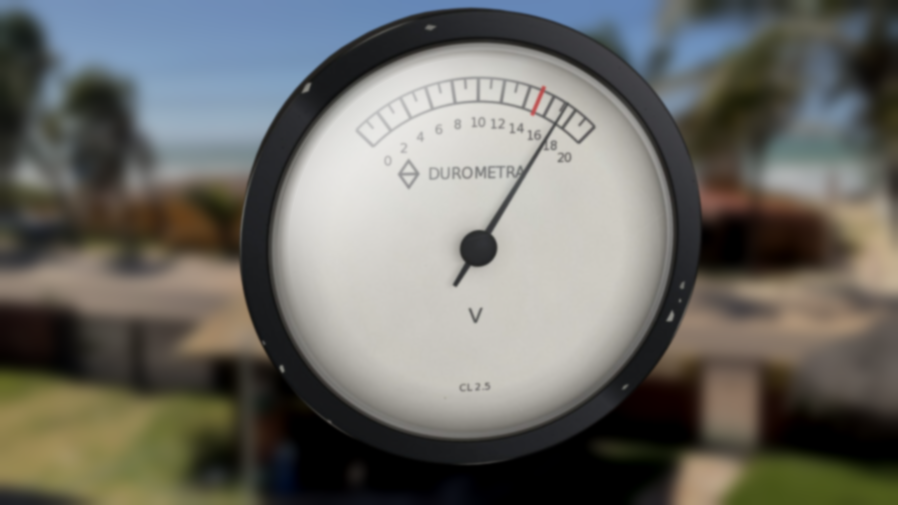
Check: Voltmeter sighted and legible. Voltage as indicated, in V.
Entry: 17 V
